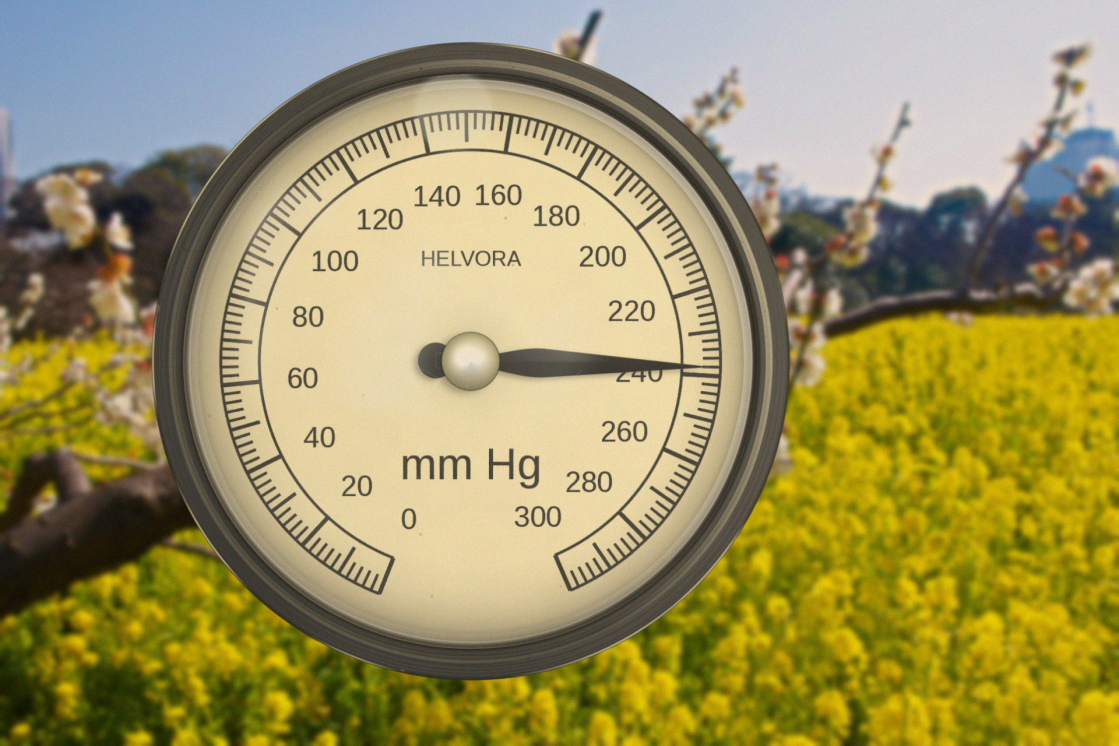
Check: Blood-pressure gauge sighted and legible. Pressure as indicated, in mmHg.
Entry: 238 mmHg
